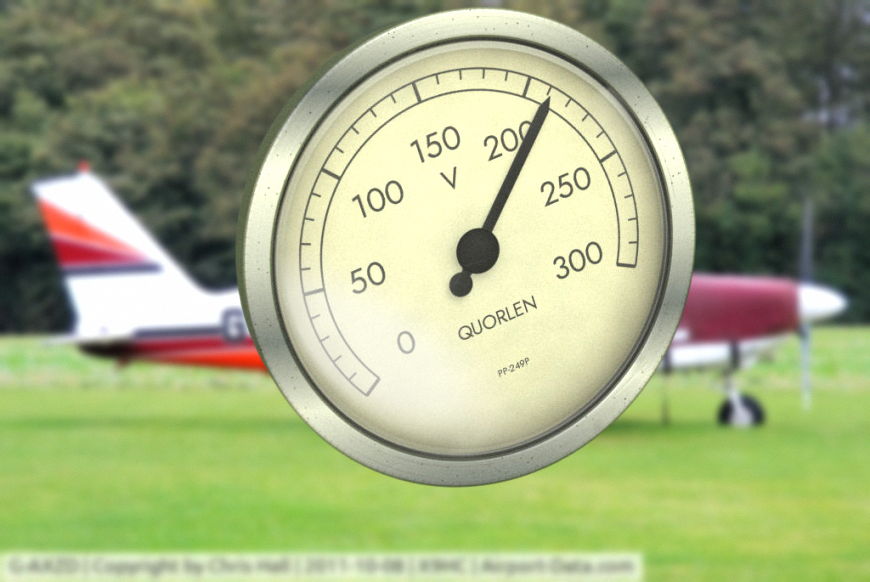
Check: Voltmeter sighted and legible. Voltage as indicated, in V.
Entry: 210 V
